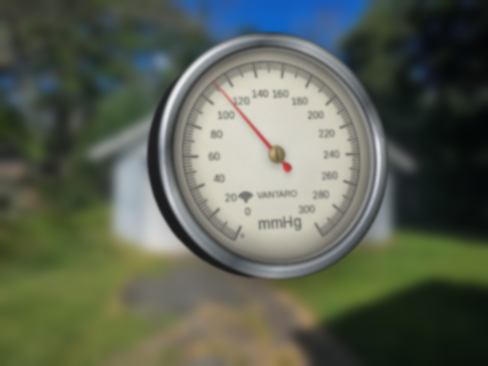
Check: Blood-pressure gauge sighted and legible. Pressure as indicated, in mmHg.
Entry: 110 mmHg
